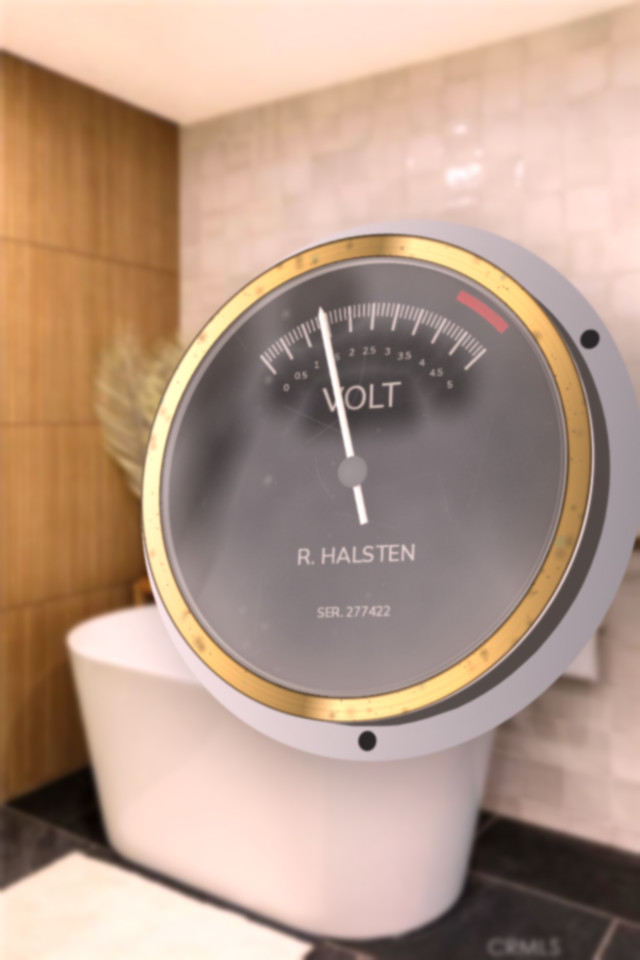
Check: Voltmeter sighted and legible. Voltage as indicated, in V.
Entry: 1.5 V
